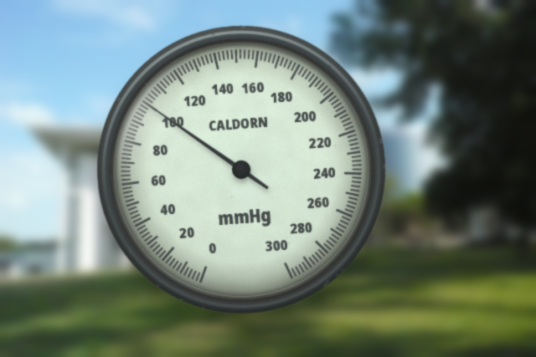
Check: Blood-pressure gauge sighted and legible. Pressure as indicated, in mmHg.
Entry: 100 mmHg
